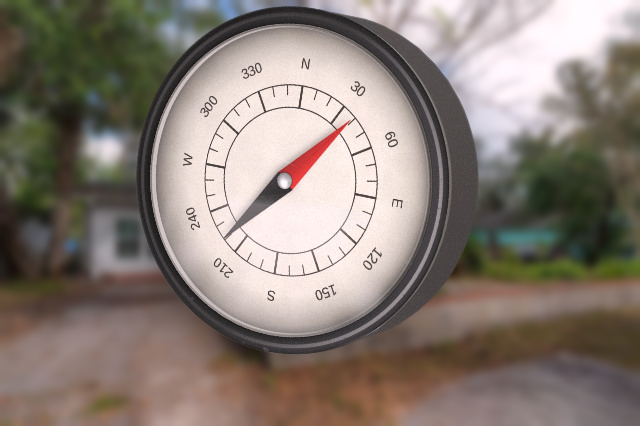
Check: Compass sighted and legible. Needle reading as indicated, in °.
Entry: 40 °
